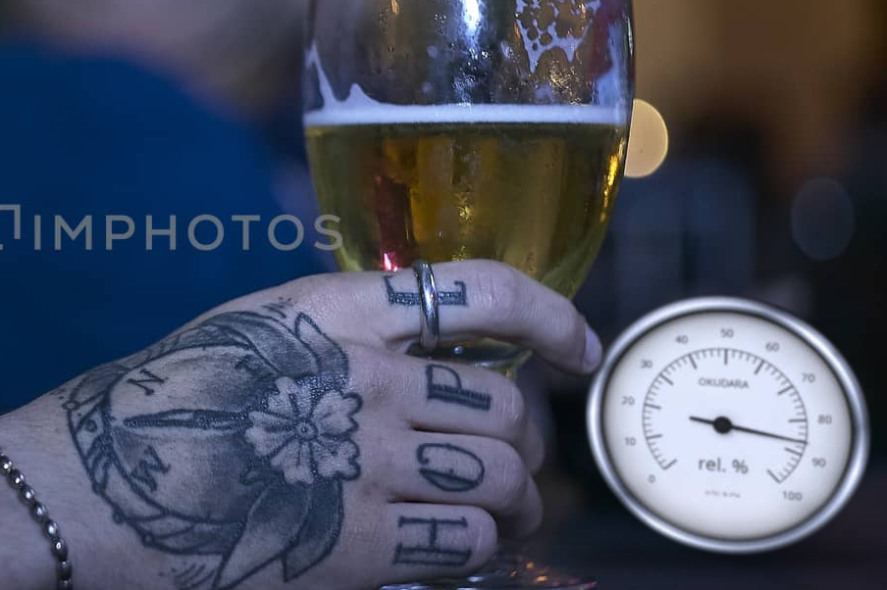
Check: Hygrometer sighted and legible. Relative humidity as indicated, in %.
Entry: 86 %
